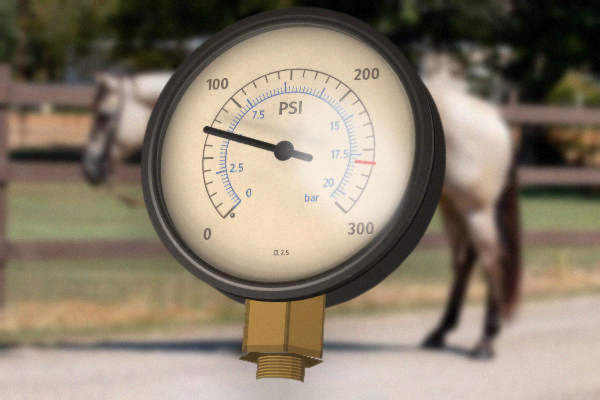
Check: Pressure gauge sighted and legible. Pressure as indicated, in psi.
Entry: 70 psi
